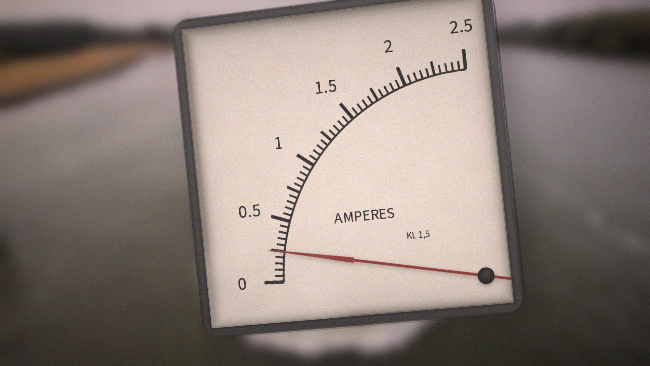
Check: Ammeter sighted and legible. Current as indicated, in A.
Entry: 0.25 A
